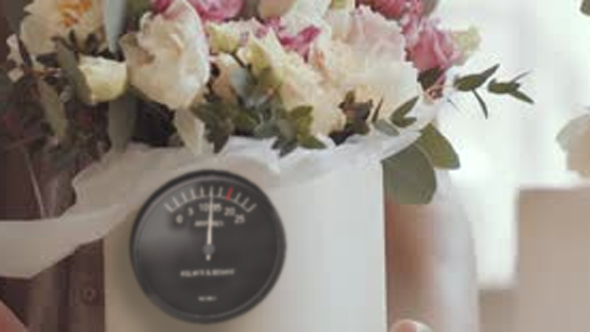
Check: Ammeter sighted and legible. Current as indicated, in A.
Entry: 12.5 A
